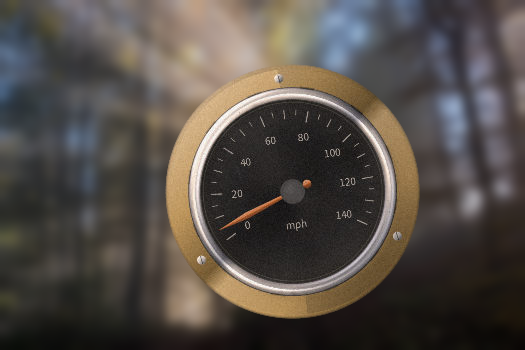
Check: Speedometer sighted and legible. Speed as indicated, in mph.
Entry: 5 mph
